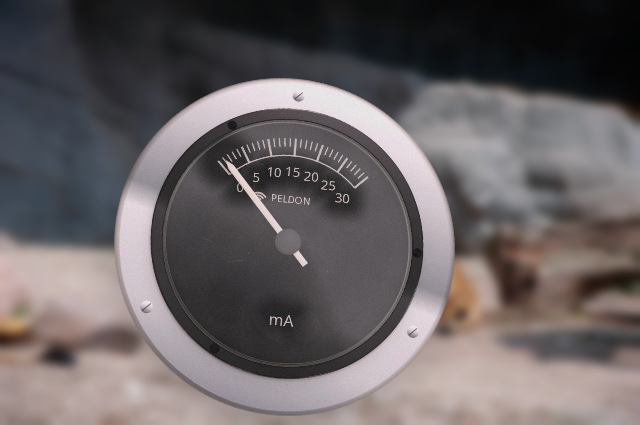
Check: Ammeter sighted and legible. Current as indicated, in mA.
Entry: 1 mA
